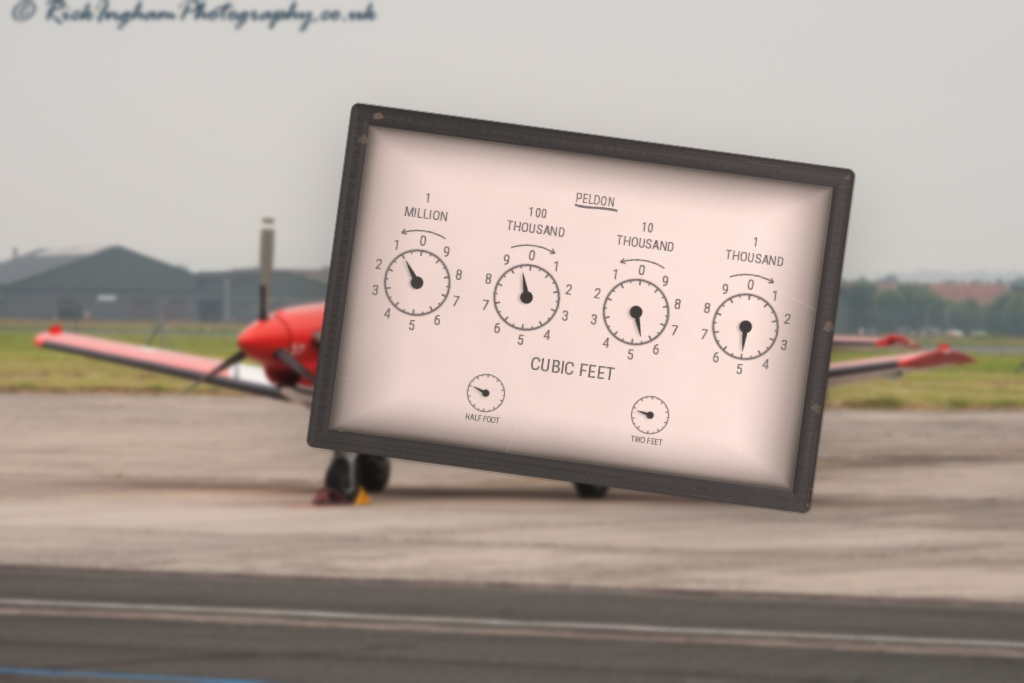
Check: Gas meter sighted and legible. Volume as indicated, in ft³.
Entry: 95500 ft³
